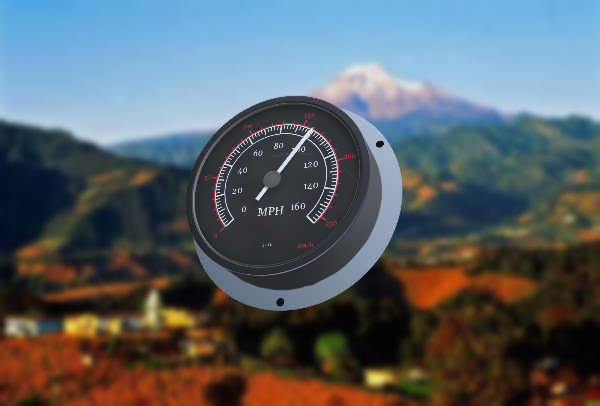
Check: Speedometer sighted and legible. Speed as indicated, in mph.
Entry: 100 mph
